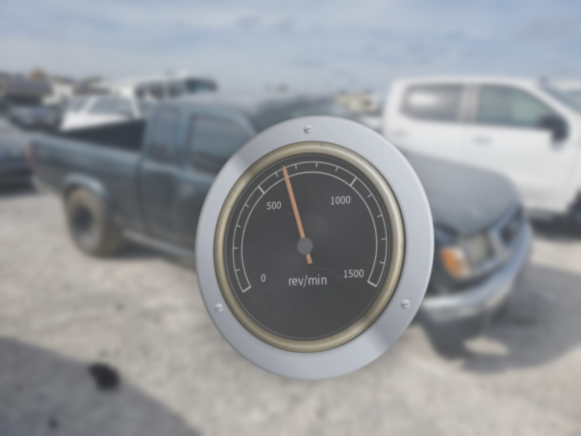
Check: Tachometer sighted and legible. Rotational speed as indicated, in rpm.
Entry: 650 rpm
